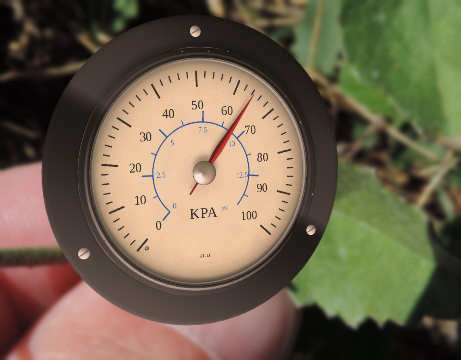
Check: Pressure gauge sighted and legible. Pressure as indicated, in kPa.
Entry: 64 kPa
